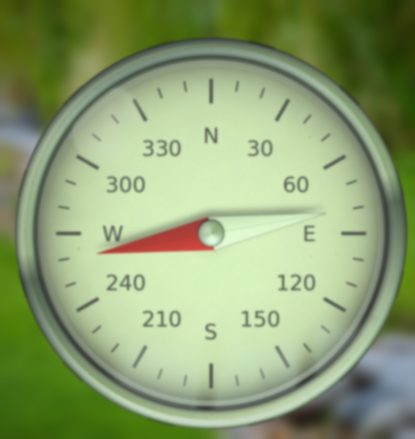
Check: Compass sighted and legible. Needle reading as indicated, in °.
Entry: 260 °
